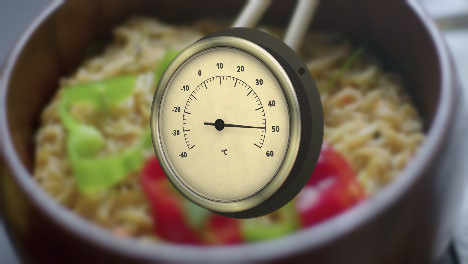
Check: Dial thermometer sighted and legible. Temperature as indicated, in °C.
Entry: 50 °C
